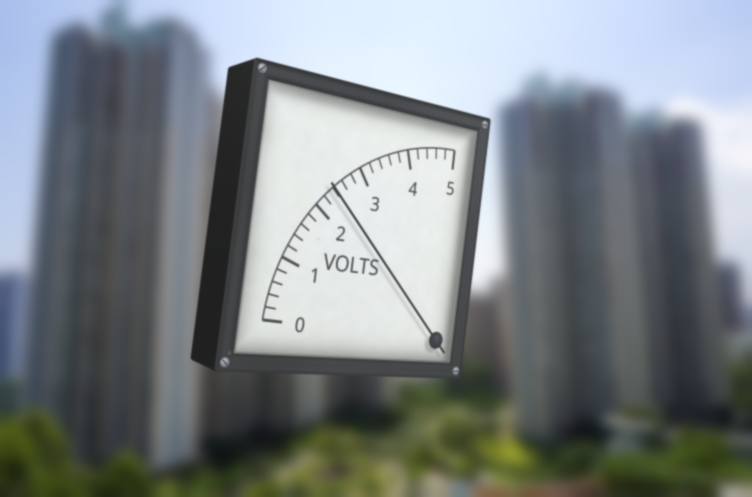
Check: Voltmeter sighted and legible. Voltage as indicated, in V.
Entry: 2.4 V
